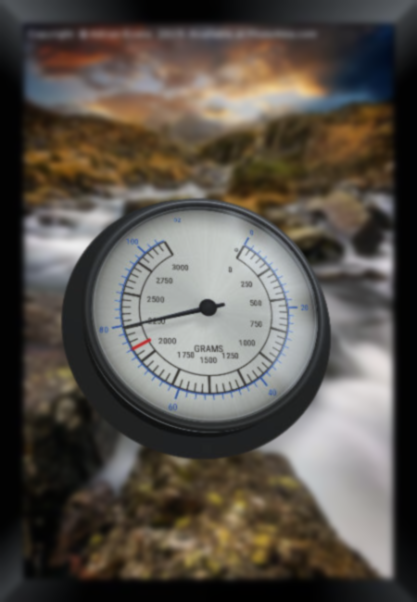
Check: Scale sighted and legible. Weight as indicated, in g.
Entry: 2250 g
